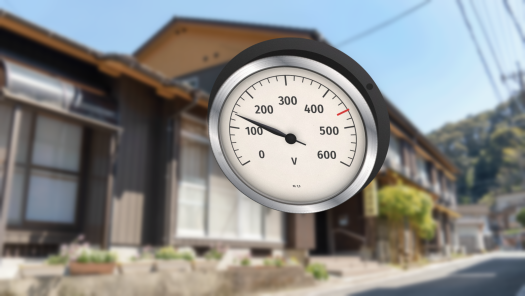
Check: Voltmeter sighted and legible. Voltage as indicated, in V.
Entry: 140 V
